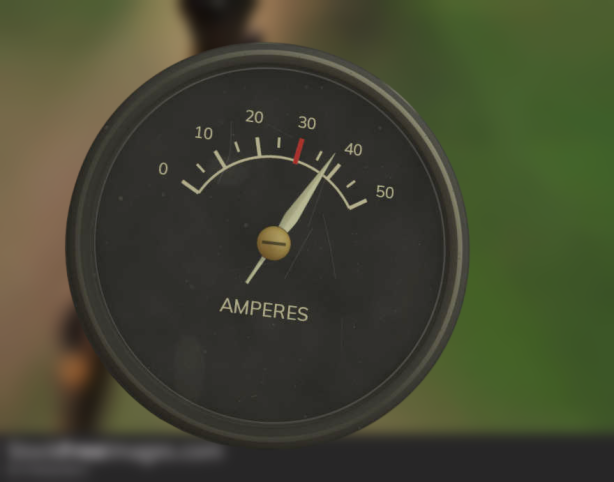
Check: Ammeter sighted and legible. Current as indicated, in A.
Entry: 37.5 A
